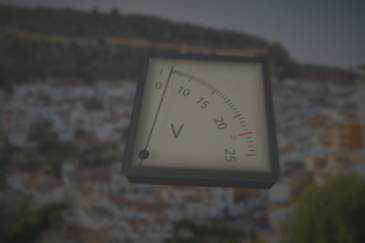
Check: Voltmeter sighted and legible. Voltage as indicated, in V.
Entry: 5 V
